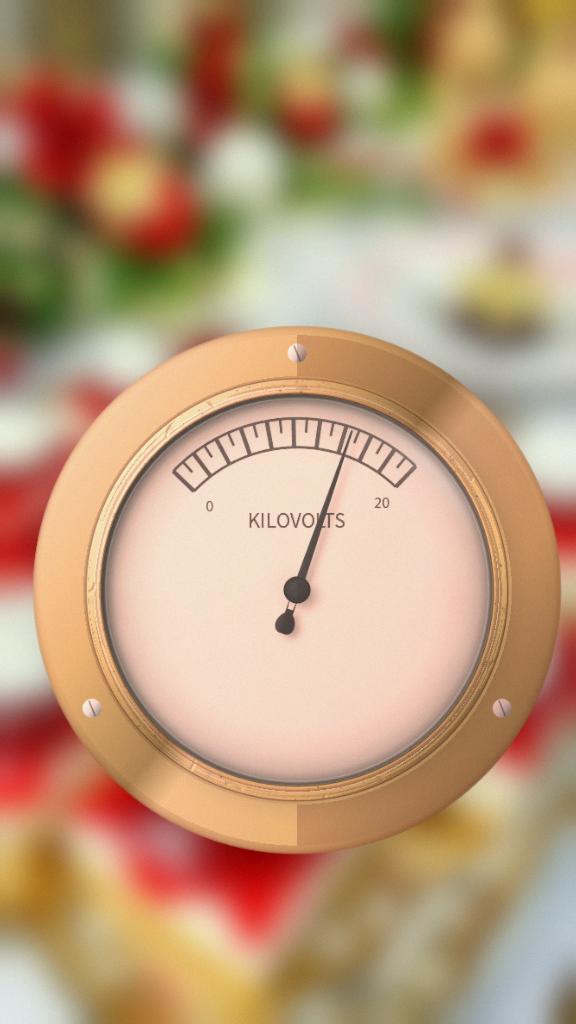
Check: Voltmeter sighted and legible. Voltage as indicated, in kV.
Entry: 14.5 kV
